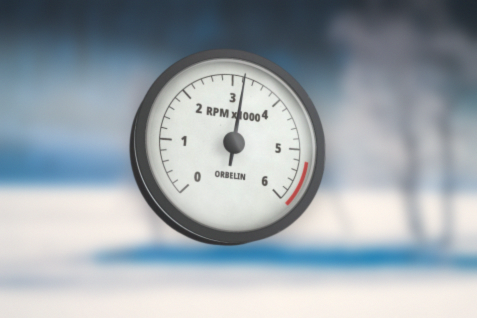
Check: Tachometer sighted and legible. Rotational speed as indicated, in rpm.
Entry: 3200 rpm
